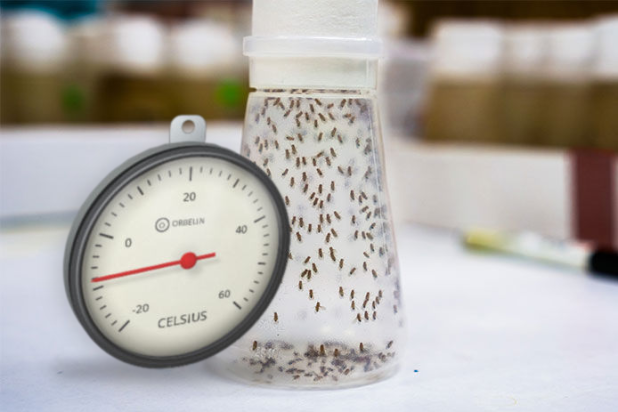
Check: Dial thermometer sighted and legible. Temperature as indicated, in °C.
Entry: -8 °C
